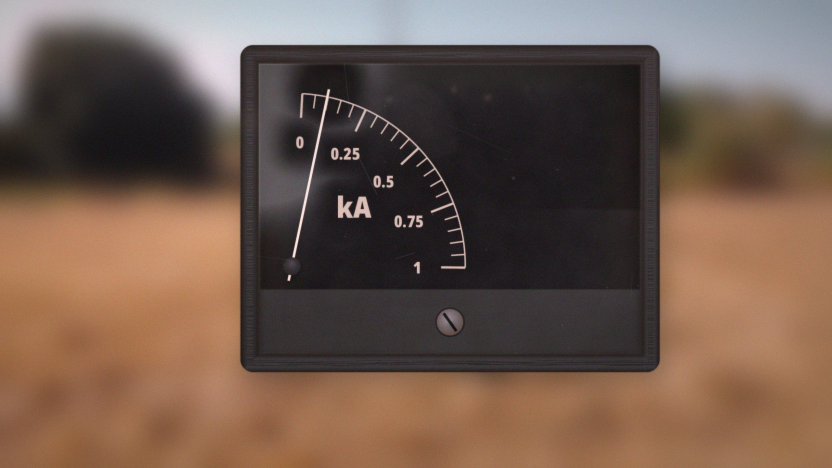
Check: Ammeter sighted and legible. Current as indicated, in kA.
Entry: 0.1 kA
